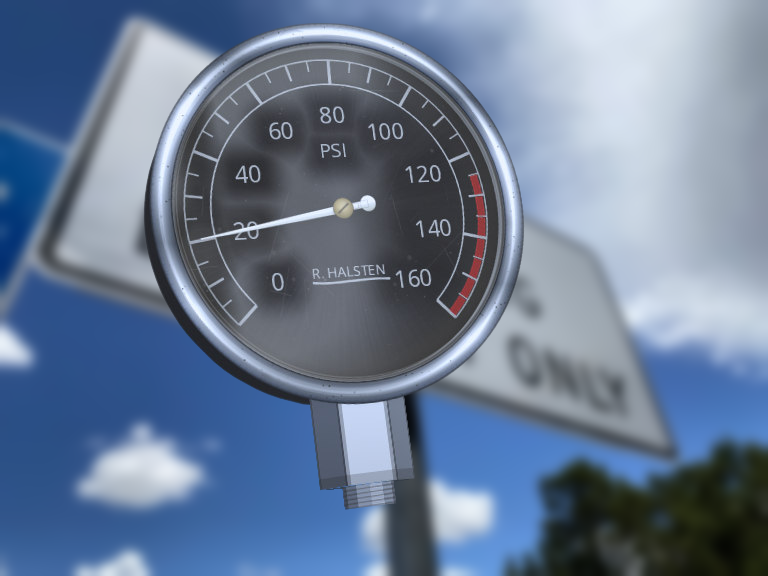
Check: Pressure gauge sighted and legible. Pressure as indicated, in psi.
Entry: 20 psi
